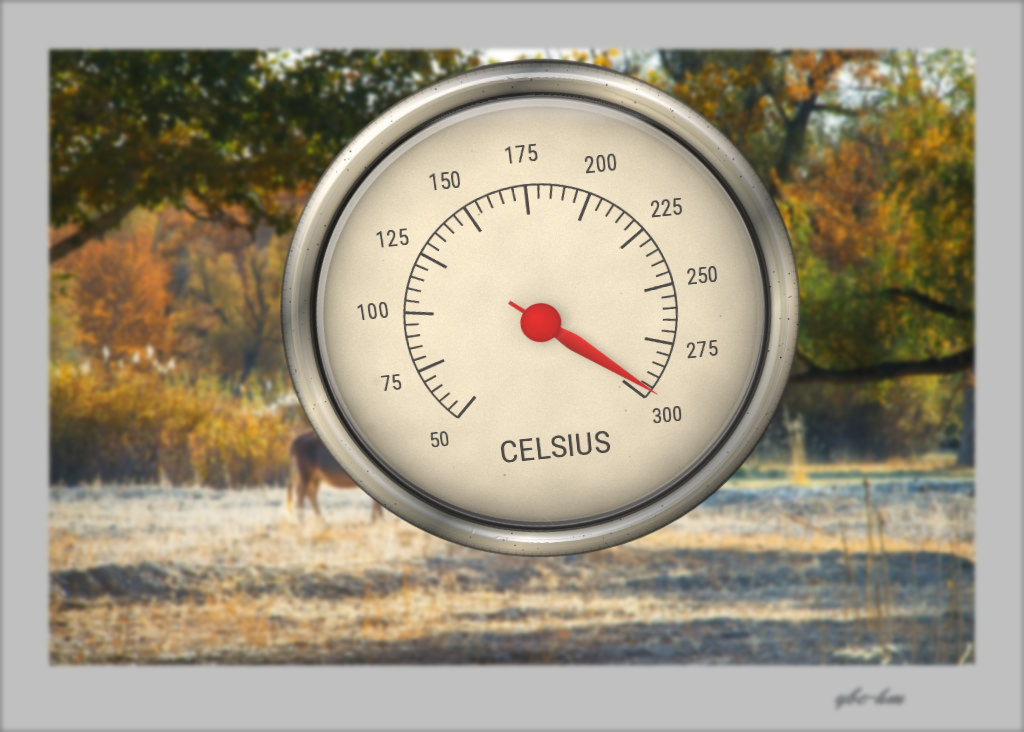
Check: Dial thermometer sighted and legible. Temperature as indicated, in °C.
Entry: 295 °C
